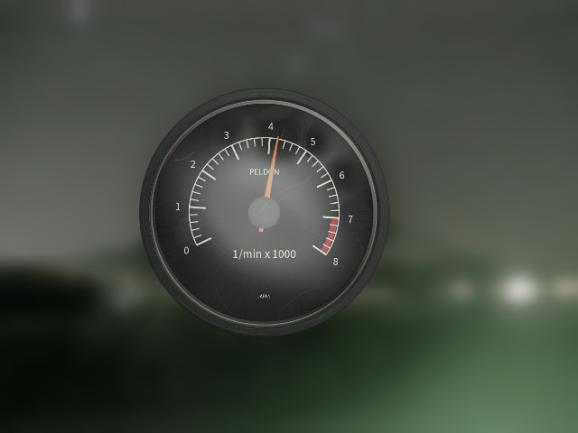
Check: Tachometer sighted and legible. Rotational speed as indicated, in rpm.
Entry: 4200 rpm
